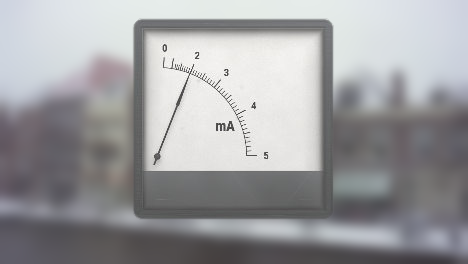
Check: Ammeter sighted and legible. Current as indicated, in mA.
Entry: 2 mA
